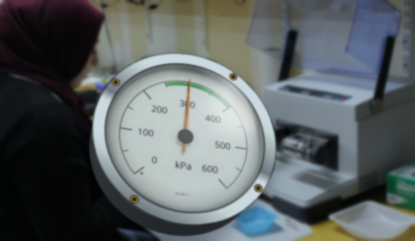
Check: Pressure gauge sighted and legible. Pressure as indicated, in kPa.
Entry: 300 kPa
